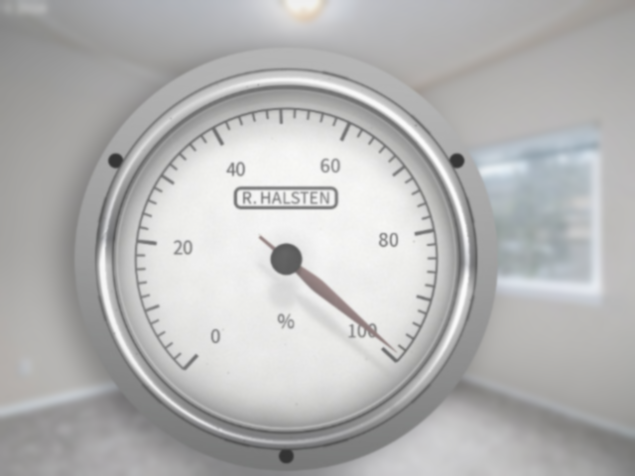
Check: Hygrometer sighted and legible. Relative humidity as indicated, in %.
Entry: 99 %
